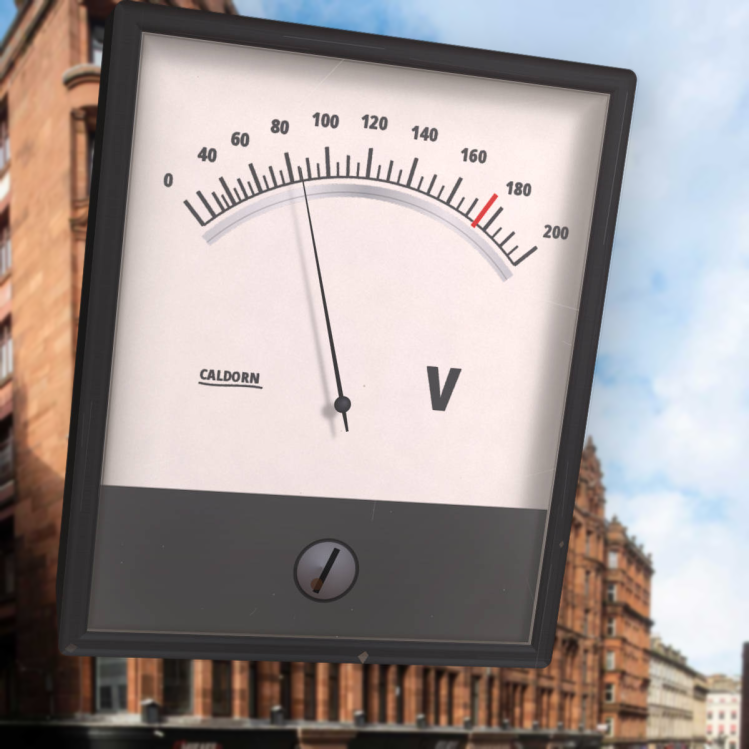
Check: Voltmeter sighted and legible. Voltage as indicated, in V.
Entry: 85 V
